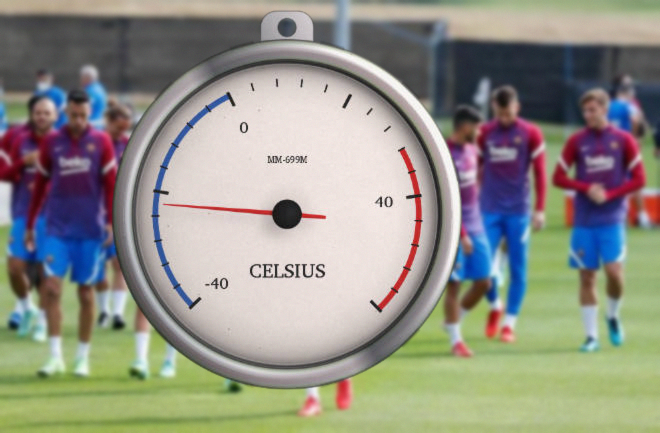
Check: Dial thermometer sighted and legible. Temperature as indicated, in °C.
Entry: -22 °C
